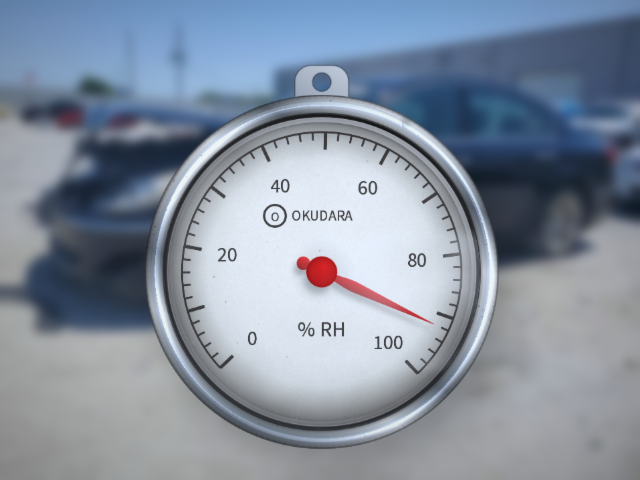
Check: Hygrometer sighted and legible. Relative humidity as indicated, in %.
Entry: 92 %
